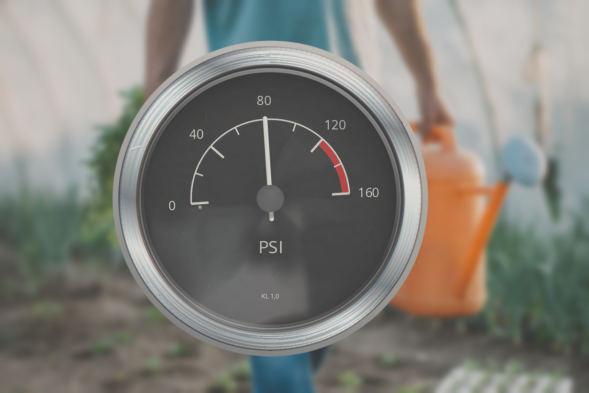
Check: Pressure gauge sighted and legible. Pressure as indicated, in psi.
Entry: 80 psi
